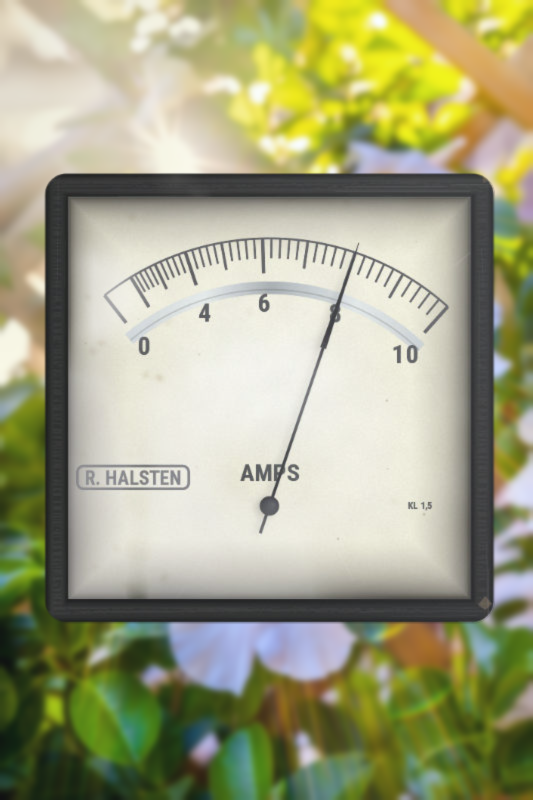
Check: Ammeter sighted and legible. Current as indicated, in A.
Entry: 8 A
